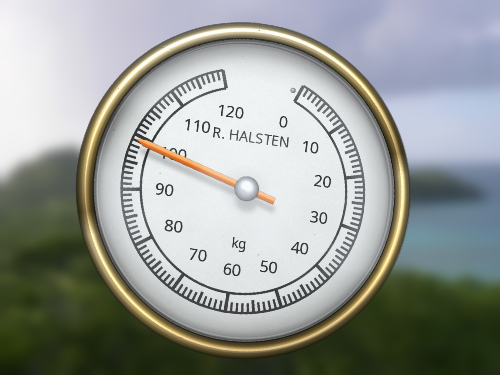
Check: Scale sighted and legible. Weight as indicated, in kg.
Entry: 99 kg
